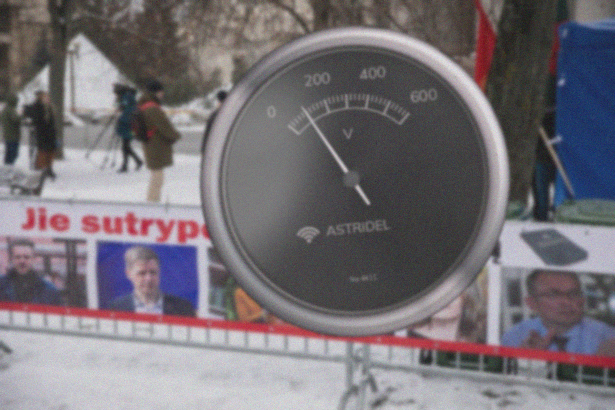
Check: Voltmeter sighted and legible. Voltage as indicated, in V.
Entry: 100 V
